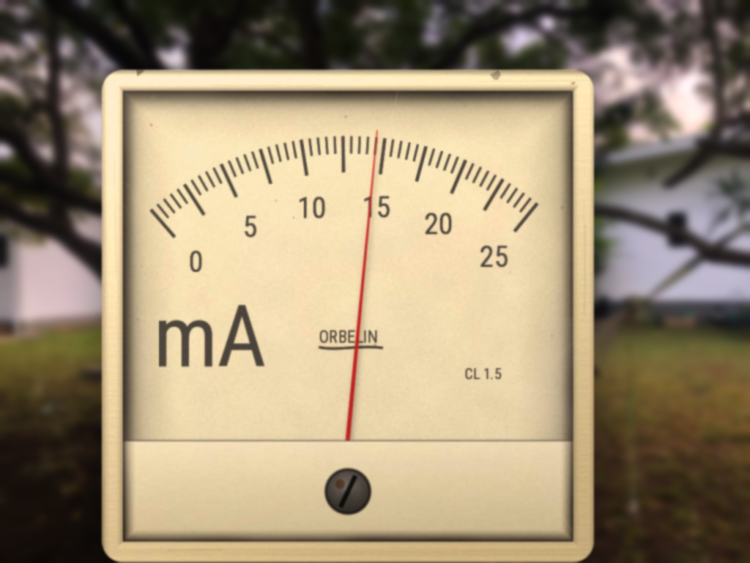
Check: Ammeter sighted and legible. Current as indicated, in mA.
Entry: 14.5 mA
